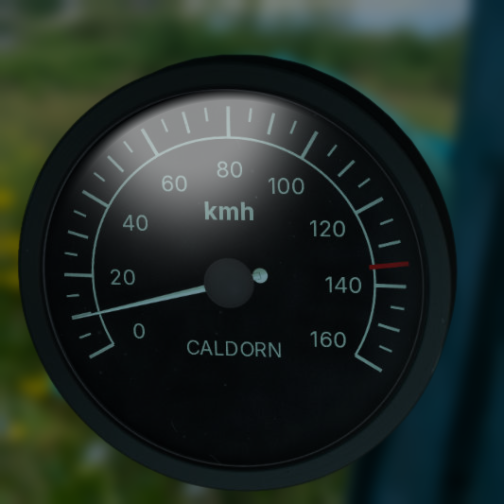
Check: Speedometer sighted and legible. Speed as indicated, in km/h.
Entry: 10 km/h
